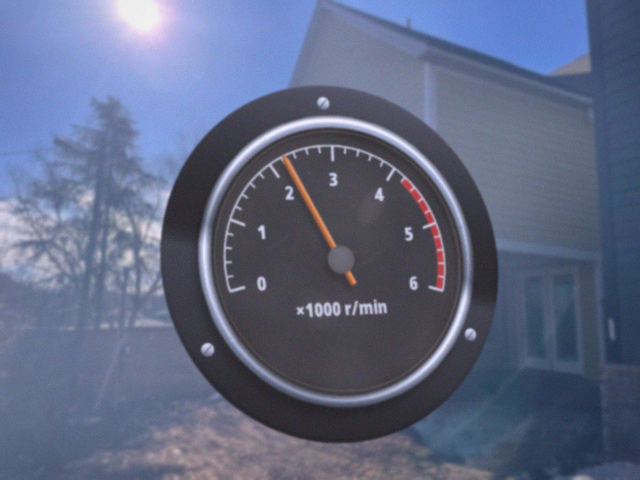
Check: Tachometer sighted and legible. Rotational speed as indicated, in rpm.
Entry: 2200 rpm
